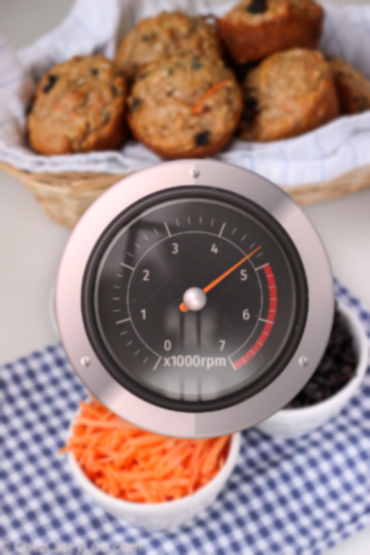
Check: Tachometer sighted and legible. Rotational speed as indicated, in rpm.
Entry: 4700 rpm
